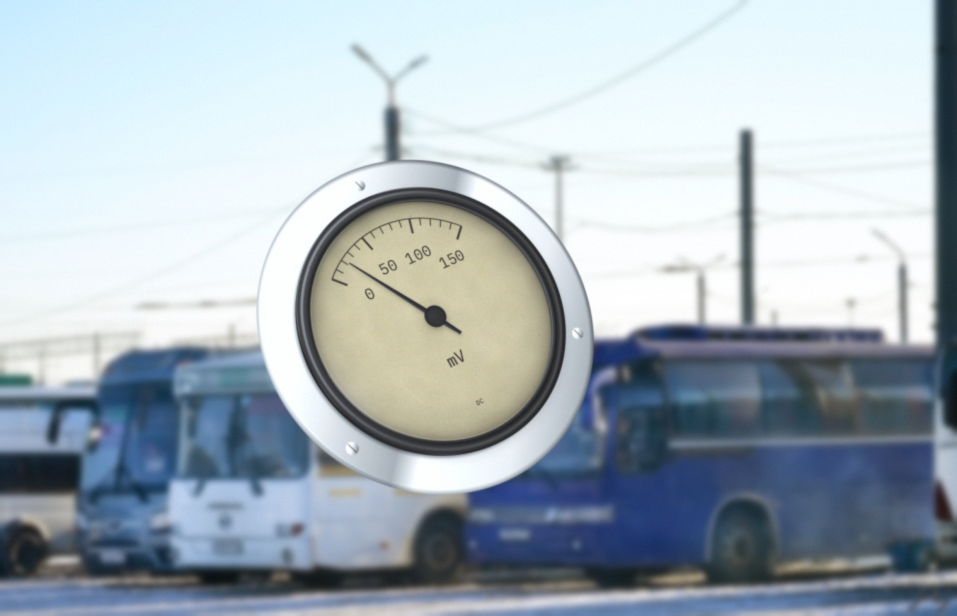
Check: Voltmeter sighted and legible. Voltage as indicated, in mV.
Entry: 20 mV
